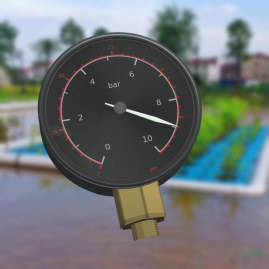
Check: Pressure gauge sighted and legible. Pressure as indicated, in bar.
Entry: 9 bar
